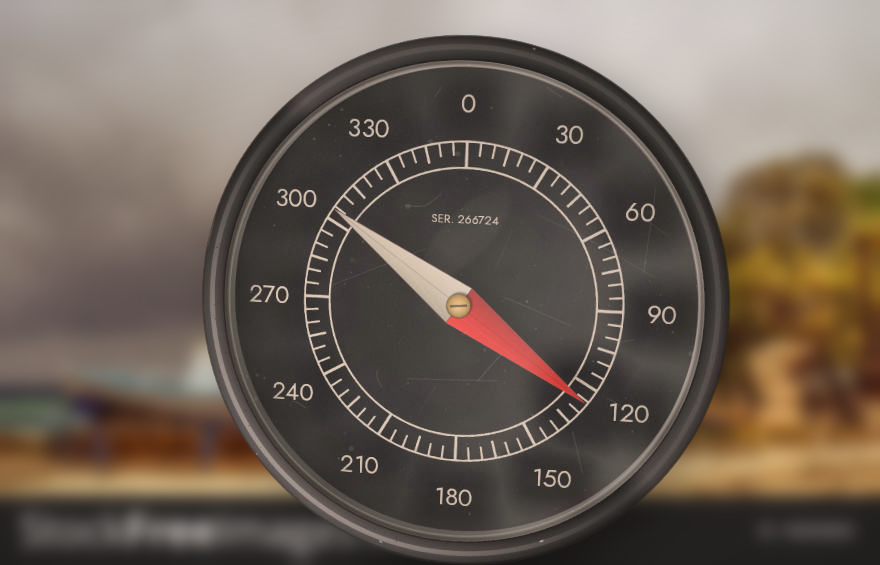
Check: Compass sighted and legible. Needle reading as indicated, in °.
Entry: 125 °
